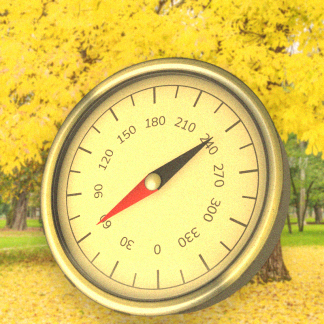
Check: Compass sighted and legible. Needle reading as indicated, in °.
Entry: 60 °
